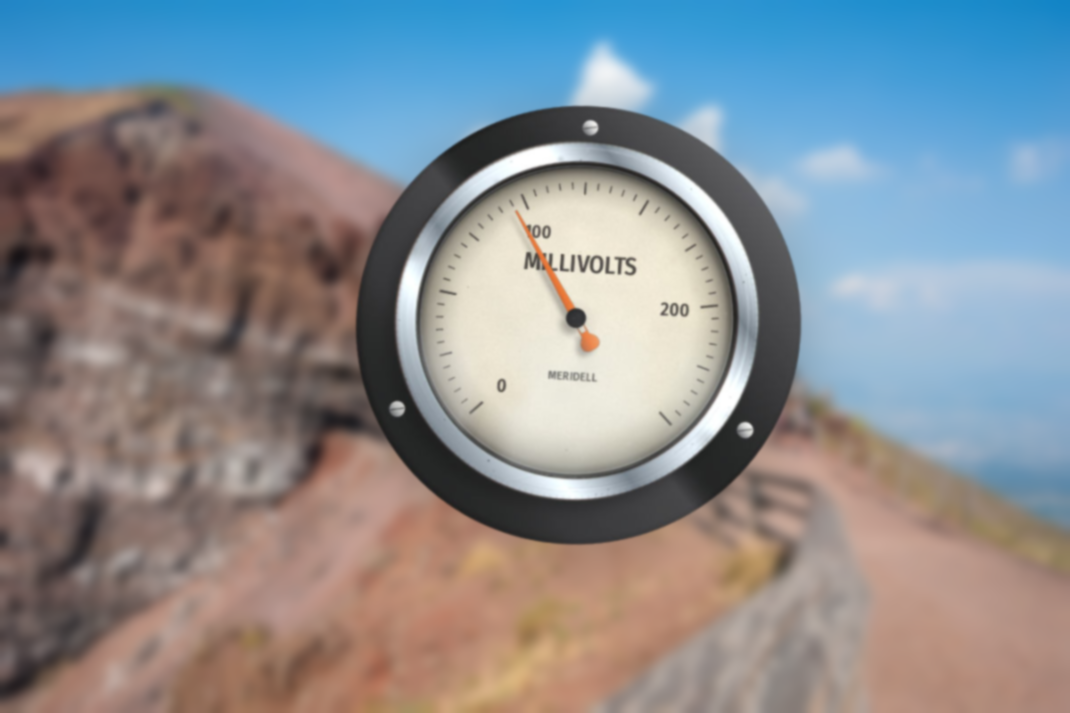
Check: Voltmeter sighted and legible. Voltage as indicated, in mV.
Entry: 95 mV
